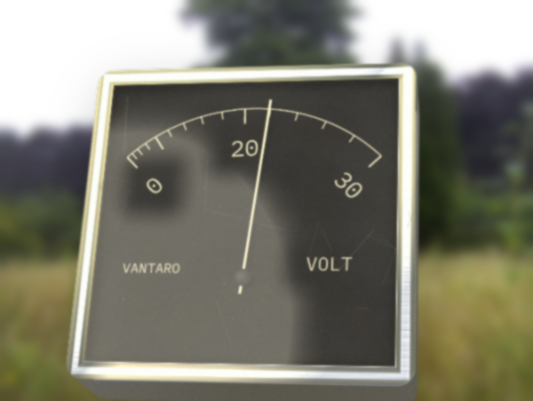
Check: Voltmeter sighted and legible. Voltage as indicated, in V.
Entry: 22 V
